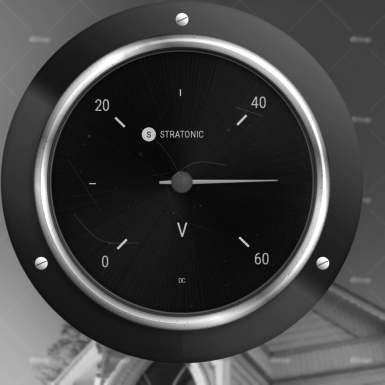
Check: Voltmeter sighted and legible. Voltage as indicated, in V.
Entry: 50 V
